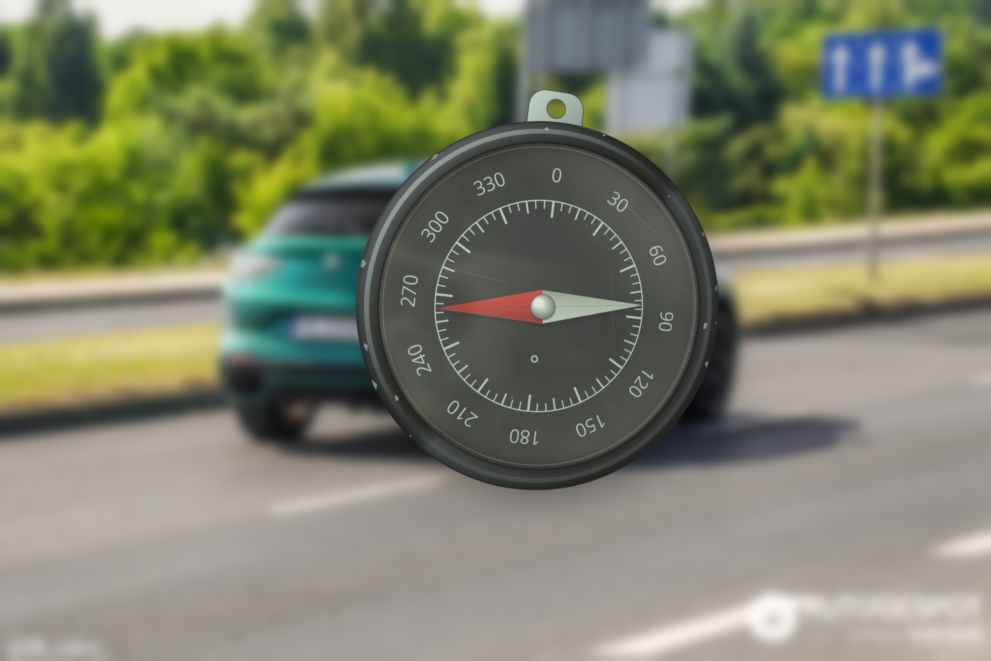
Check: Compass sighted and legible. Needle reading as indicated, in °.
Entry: 262.5 °
